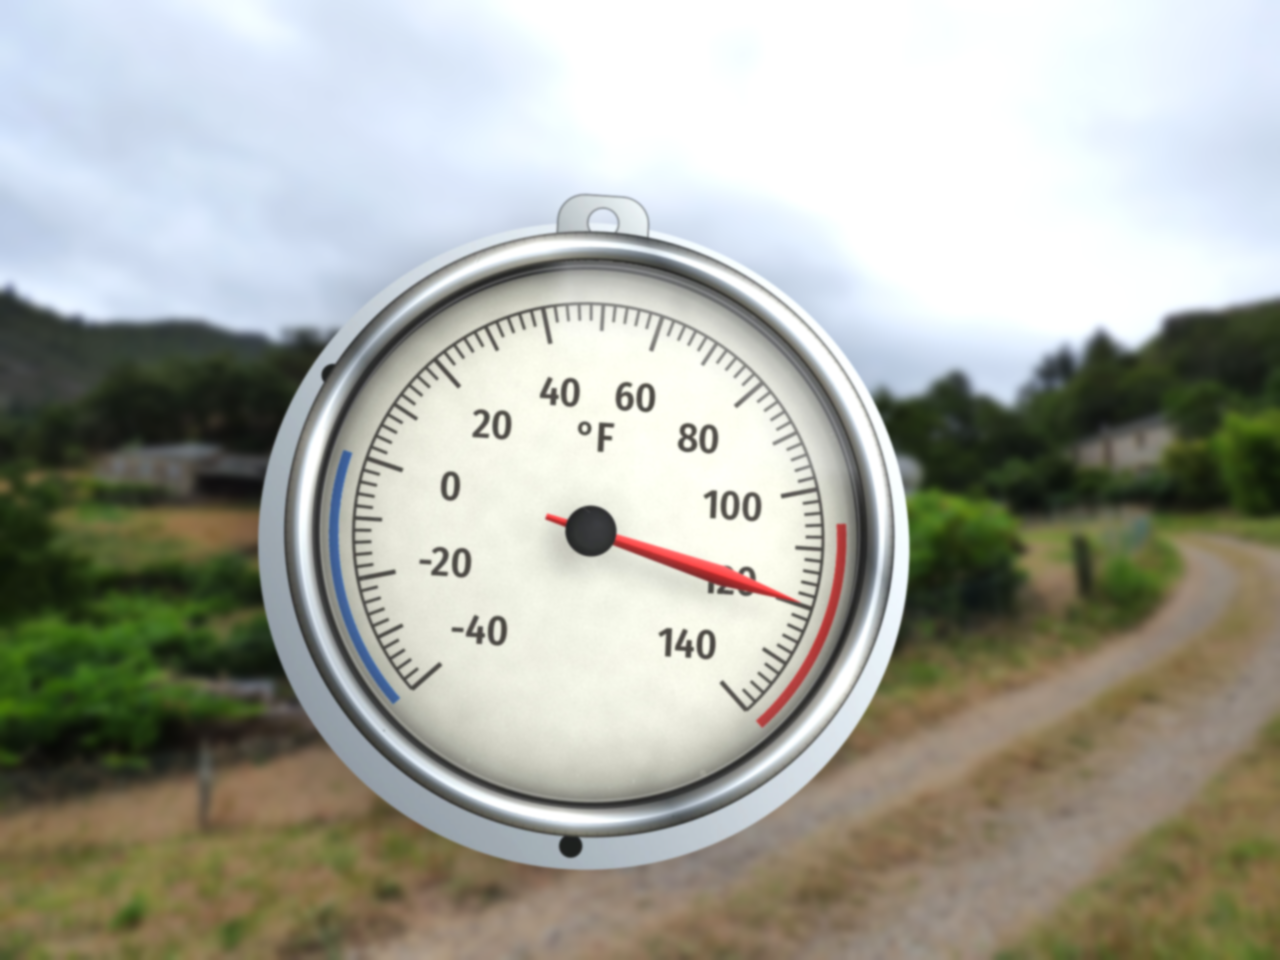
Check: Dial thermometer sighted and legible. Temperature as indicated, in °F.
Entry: 120 °F
